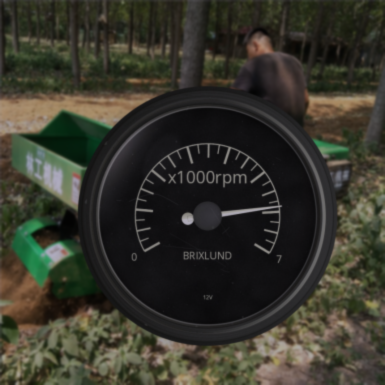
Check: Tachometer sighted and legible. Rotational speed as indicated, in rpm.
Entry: 5875 rpm
